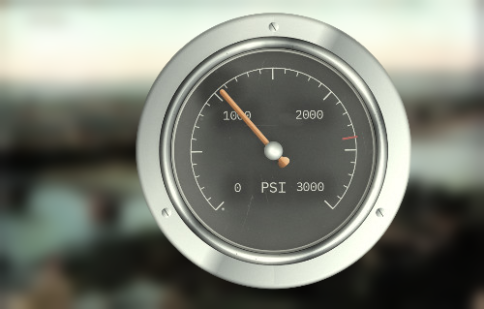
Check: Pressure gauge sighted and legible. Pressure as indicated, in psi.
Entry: 1050 psi
